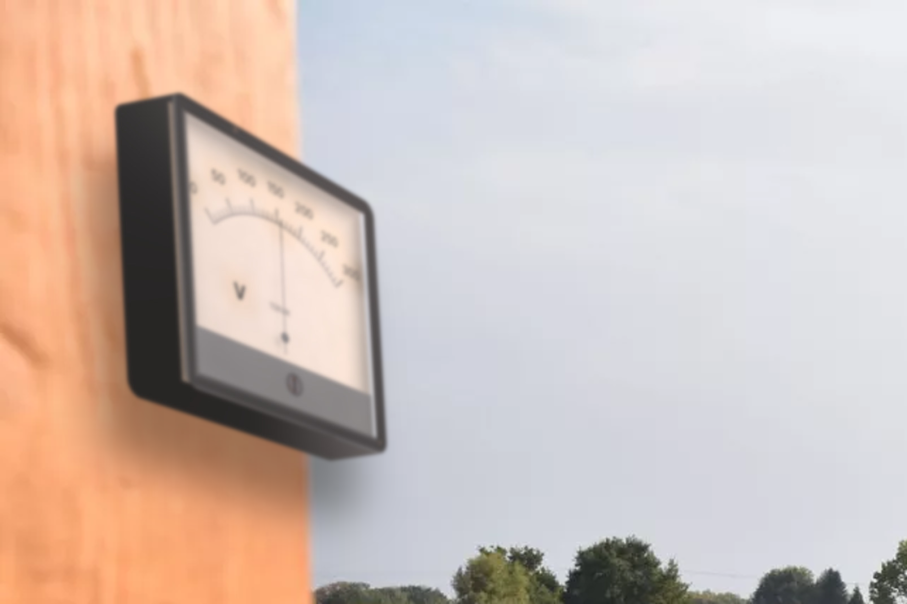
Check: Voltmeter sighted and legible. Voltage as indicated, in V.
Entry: 150 V
